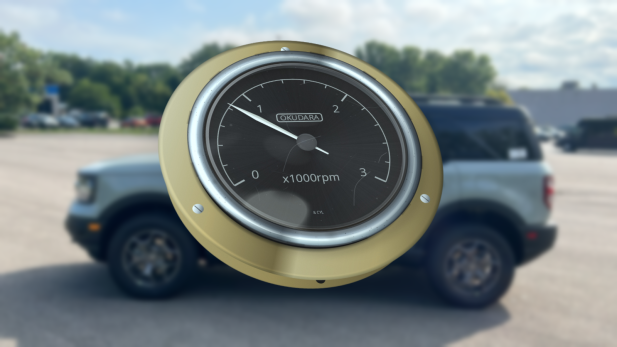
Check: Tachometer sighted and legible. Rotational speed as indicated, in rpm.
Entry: 800 rpm
